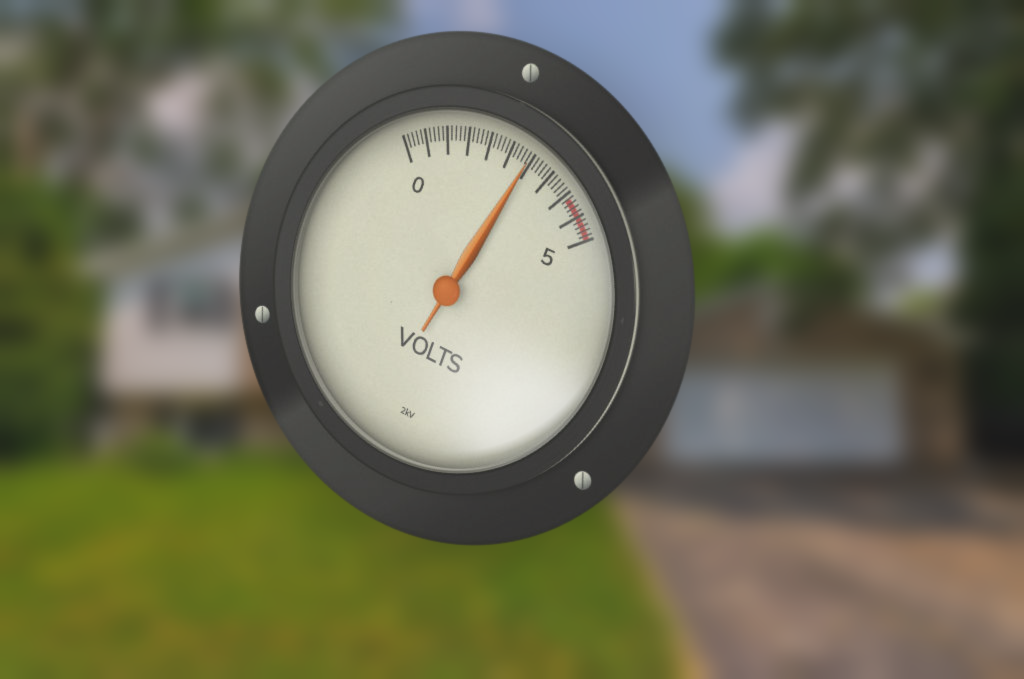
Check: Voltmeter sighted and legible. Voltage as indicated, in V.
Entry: 3 V
